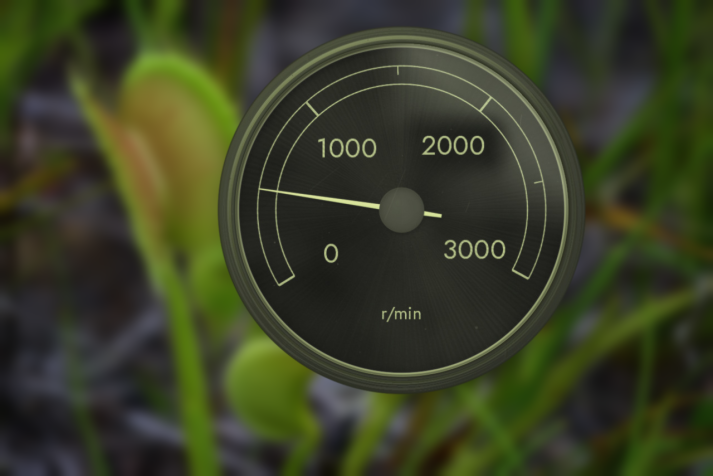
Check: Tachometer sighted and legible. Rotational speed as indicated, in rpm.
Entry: 500 rpm
